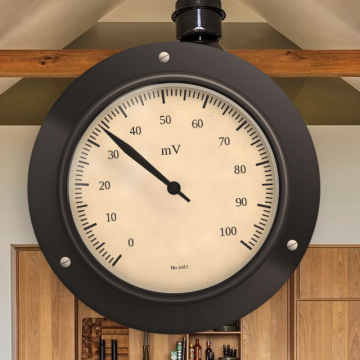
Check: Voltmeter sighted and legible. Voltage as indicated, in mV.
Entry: 34 mV
